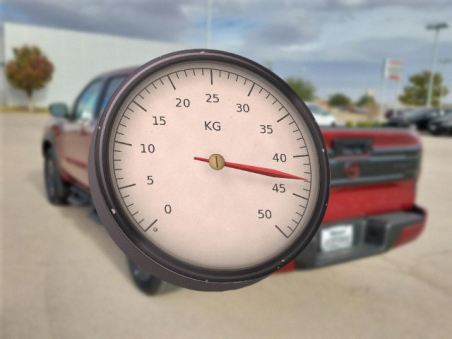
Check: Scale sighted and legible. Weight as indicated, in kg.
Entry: 43 kg
